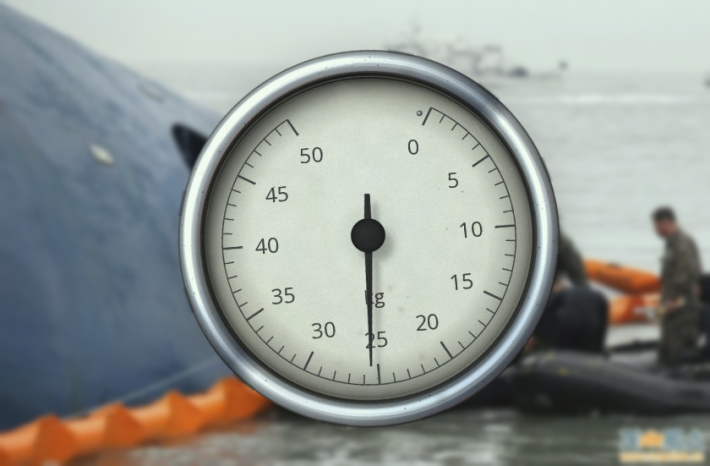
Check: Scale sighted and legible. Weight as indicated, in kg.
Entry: 25.5 kg
